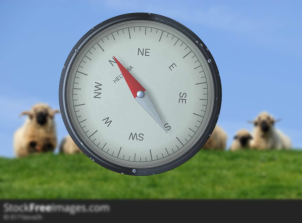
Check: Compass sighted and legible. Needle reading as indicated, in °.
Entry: 5 °
